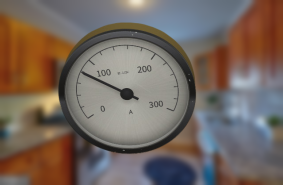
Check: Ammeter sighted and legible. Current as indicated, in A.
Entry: 80 A
